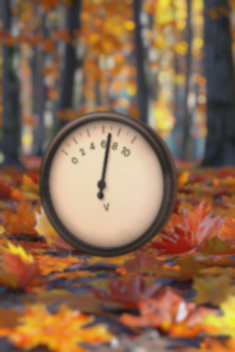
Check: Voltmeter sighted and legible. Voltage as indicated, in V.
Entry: 7 V
